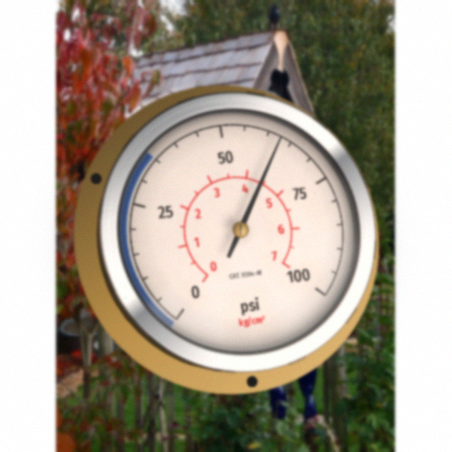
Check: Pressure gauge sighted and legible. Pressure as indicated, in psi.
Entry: 62.5 psi
